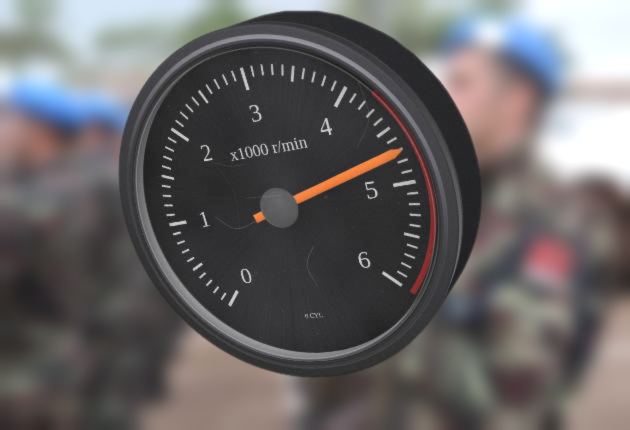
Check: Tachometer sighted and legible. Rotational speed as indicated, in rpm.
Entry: 4700 rpm
